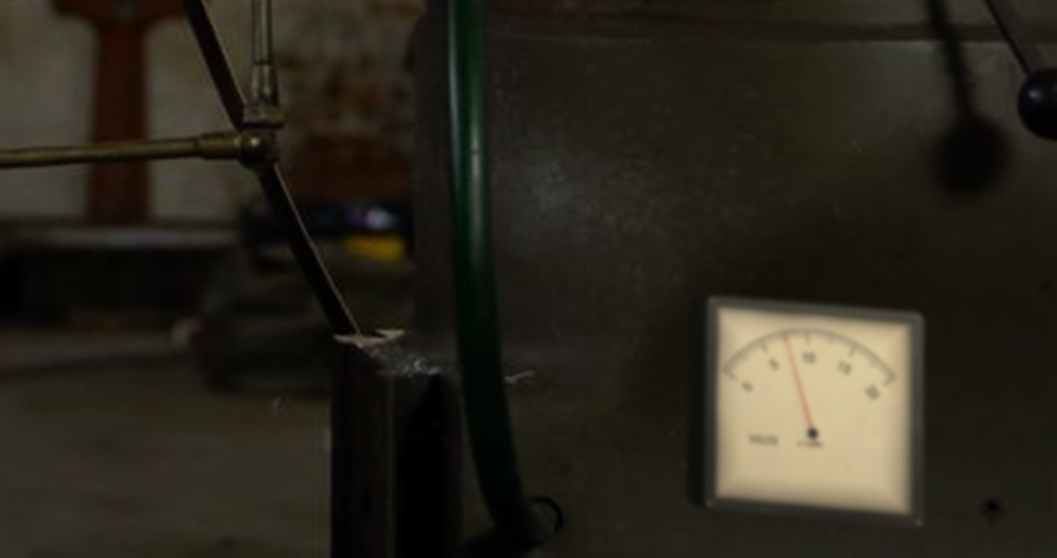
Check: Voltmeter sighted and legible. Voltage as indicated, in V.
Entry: 7.5 V
